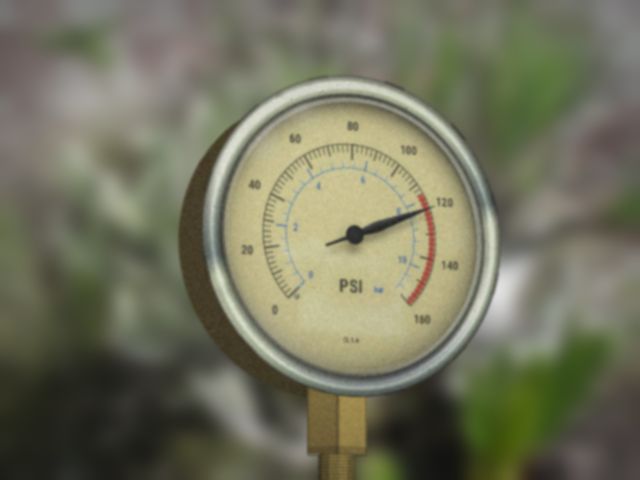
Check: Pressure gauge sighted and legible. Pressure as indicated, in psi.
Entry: 120 psi
